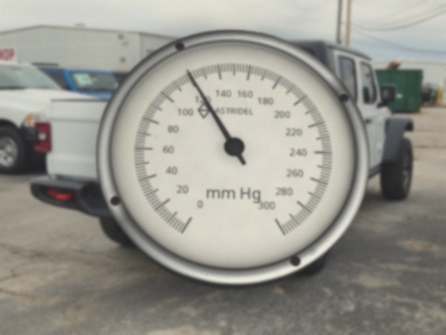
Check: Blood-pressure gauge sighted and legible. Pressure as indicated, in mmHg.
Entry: 120 mmHg
